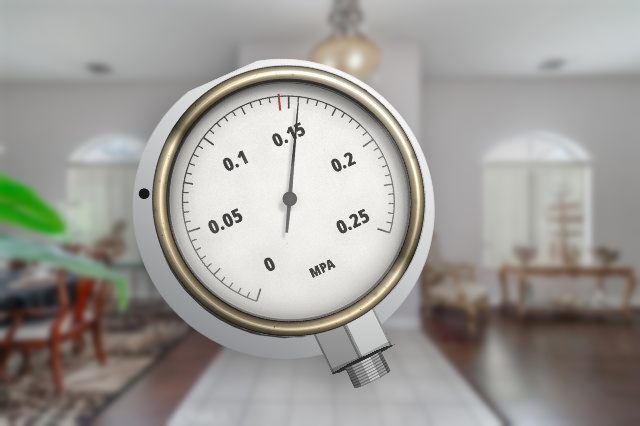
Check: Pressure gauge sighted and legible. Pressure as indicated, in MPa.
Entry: 0.155 MPa
